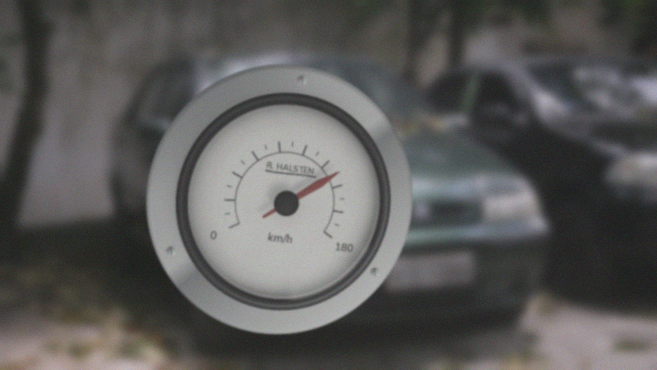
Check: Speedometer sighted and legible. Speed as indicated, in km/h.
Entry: 130 km/h
